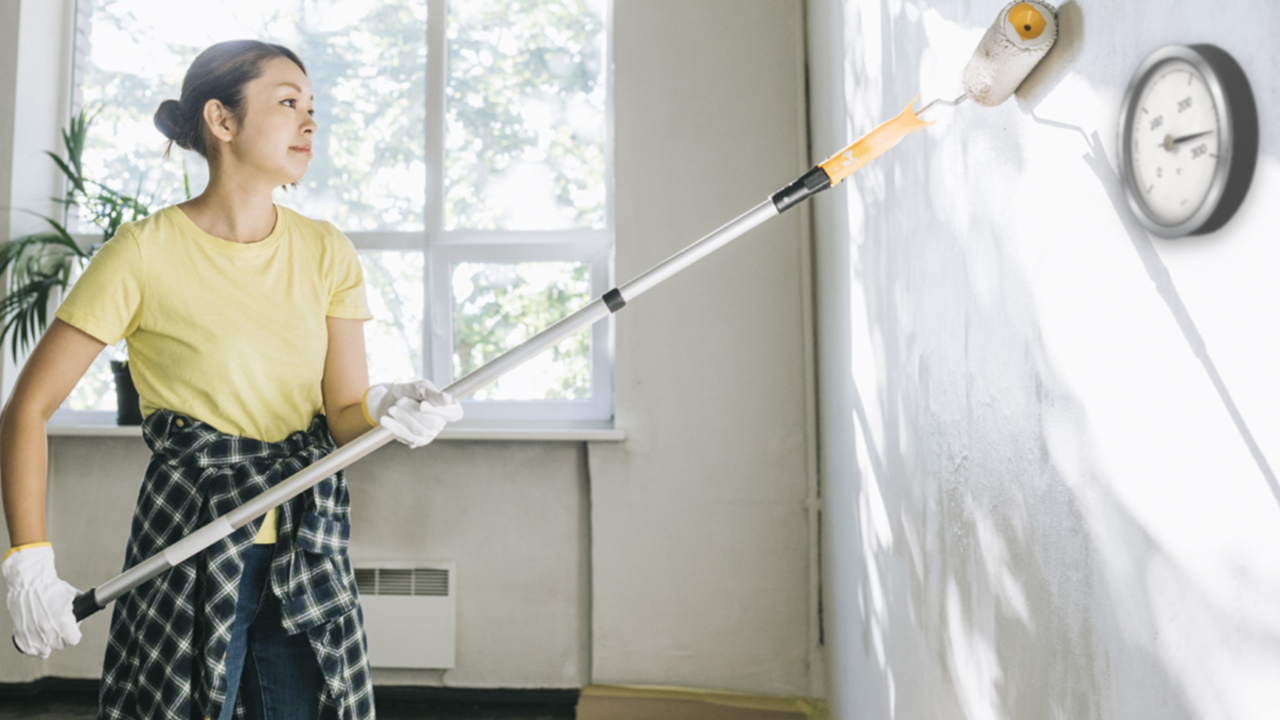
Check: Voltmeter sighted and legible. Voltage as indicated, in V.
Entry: 275 V
